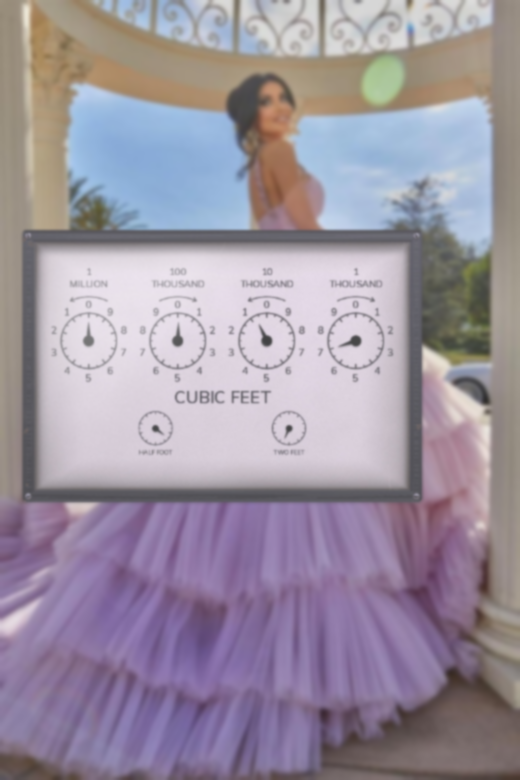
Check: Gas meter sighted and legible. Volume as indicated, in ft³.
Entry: 700 ft³
